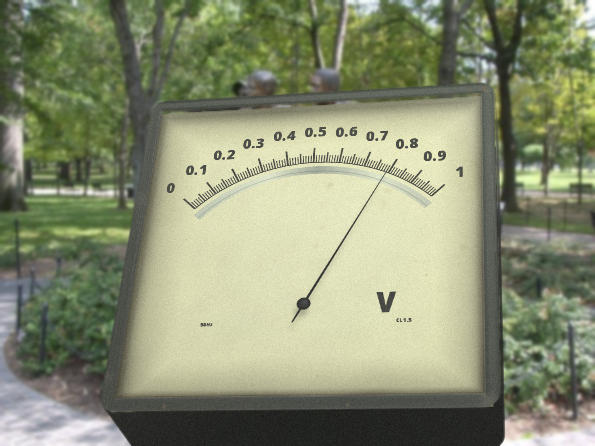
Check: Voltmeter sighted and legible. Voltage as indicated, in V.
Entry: 0.8 V
